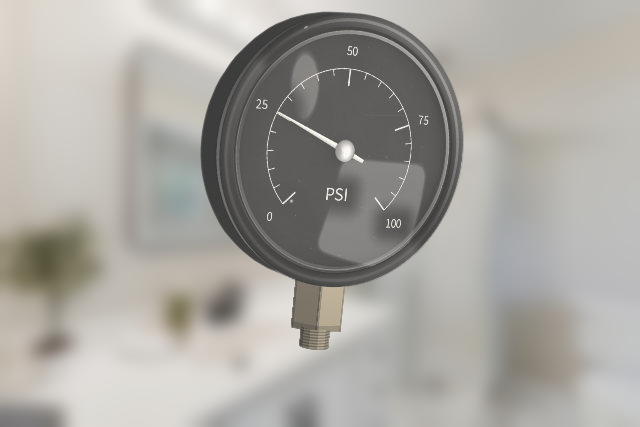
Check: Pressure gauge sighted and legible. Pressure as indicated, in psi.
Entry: 25 psi
